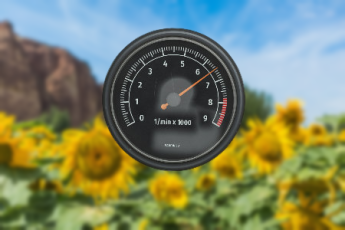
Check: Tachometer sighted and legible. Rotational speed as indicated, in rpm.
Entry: 6500 rpm
